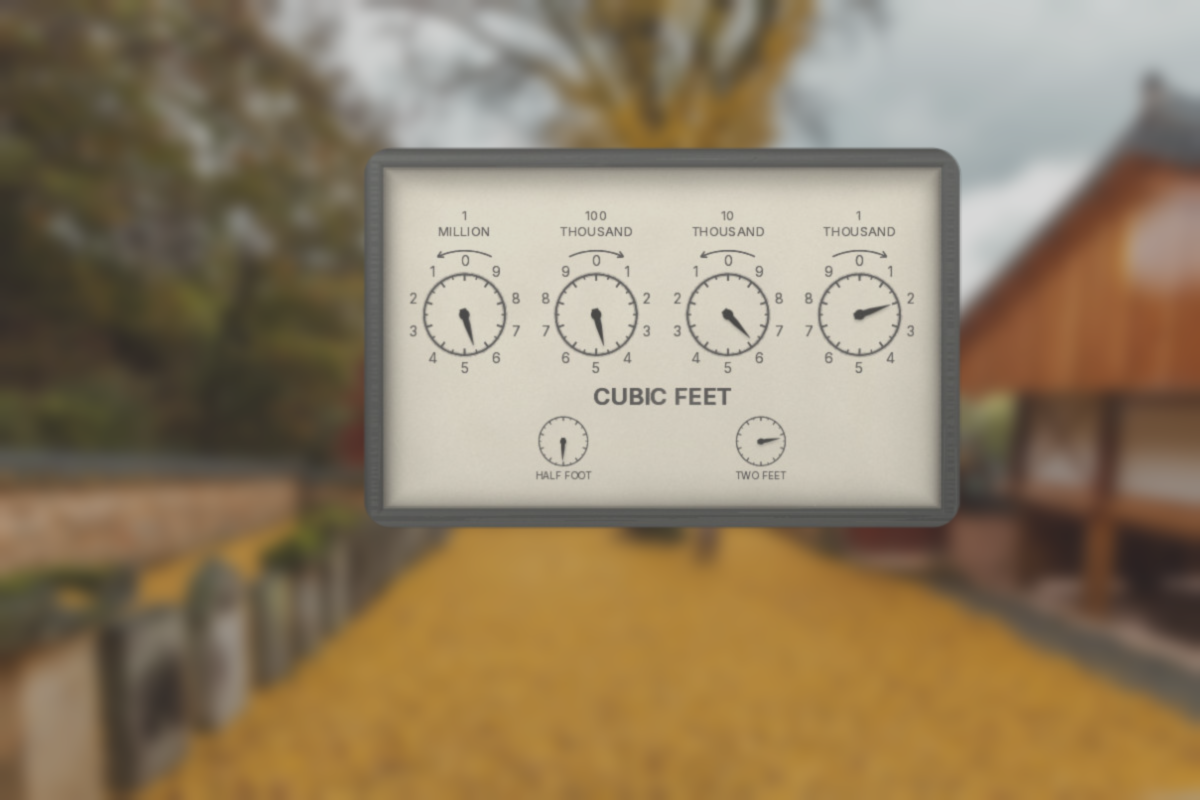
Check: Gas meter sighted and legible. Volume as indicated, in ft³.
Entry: 546200 ft³
